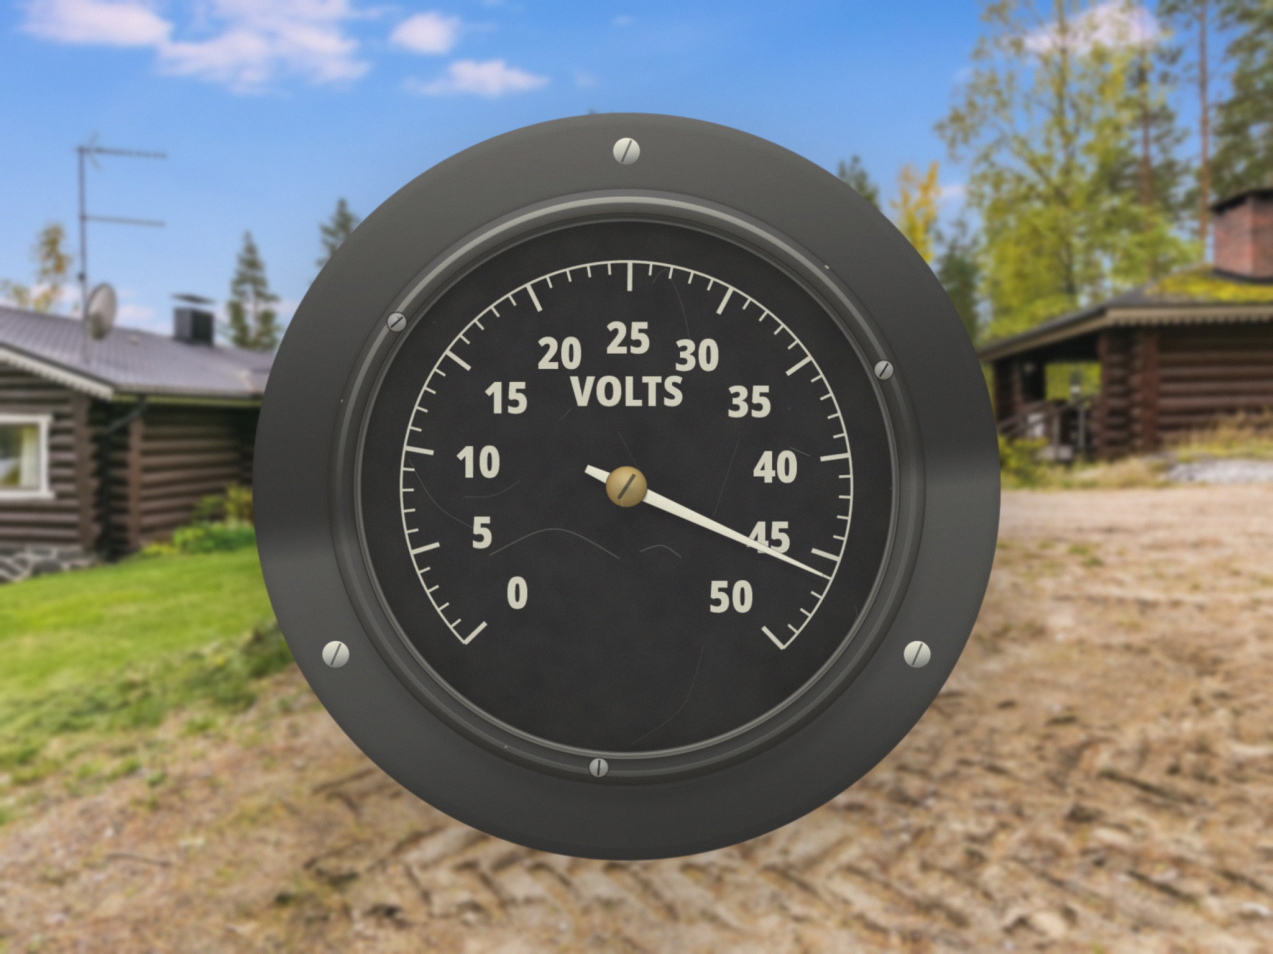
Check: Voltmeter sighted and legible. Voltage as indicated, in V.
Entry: 46 V
